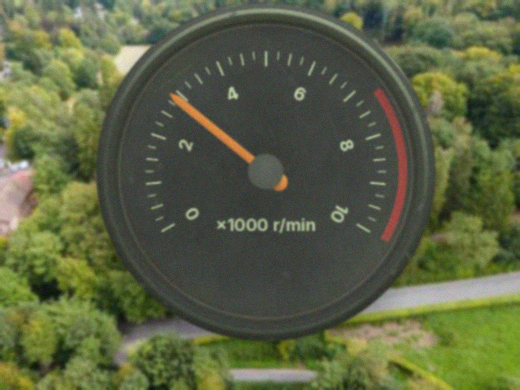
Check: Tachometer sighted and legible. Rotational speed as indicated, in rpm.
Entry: 2875 rpm
